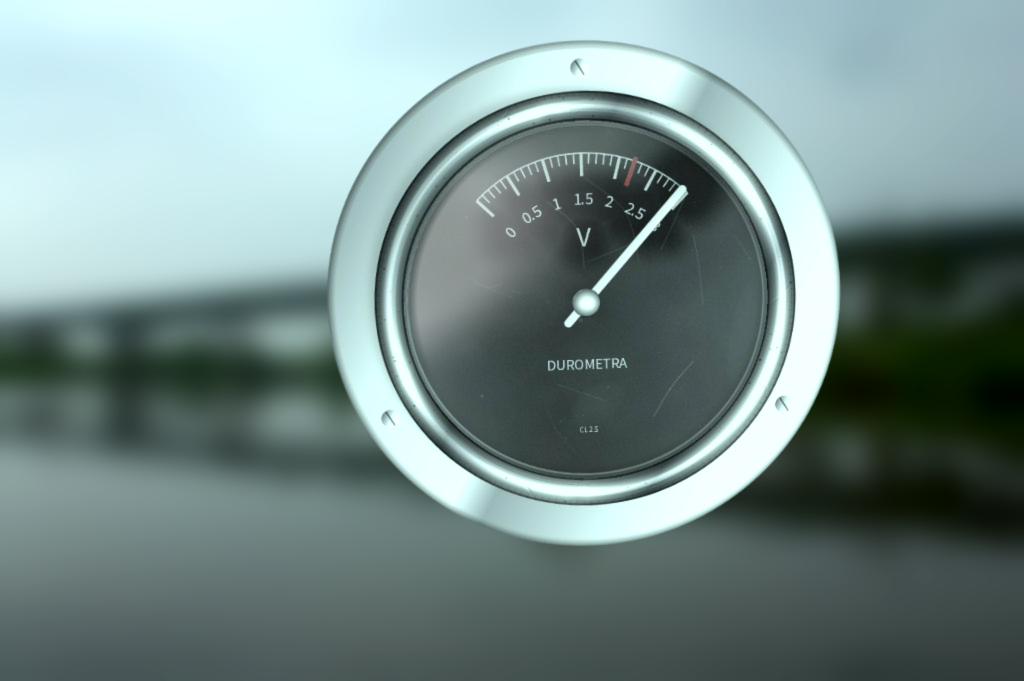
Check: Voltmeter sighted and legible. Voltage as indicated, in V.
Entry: 2.9 V
